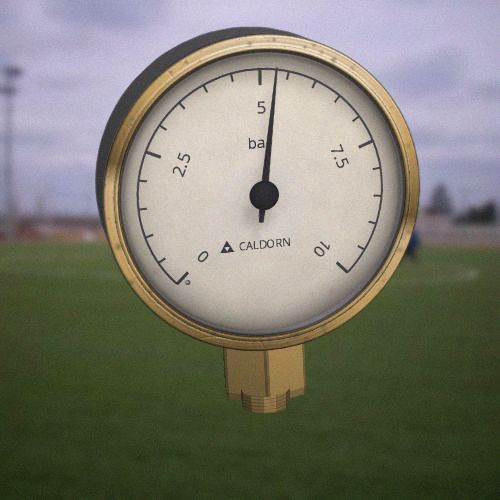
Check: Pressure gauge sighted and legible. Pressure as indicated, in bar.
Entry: 5.25 bar
